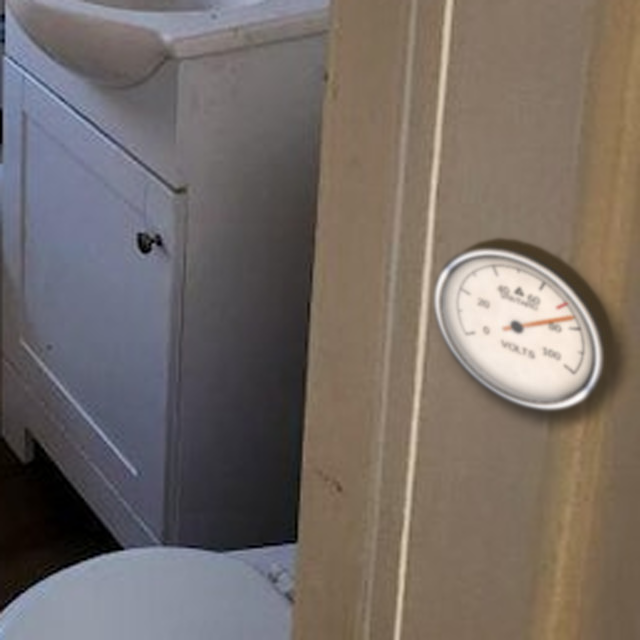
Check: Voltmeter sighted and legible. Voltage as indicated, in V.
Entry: 75 V
